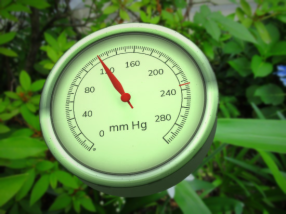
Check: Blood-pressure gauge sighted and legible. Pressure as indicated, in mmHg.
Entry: 120 mmHg
